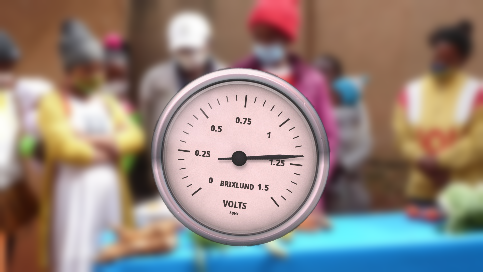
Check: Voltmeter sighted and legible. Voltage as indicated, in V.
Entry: 1.2 V
